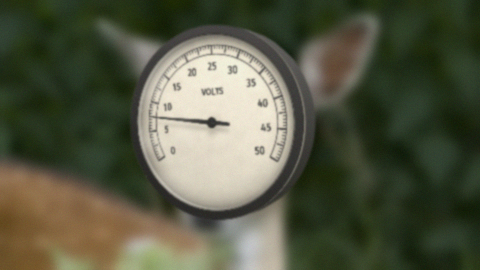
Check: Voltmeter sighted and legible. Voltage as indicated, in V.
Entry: 7.5 V
